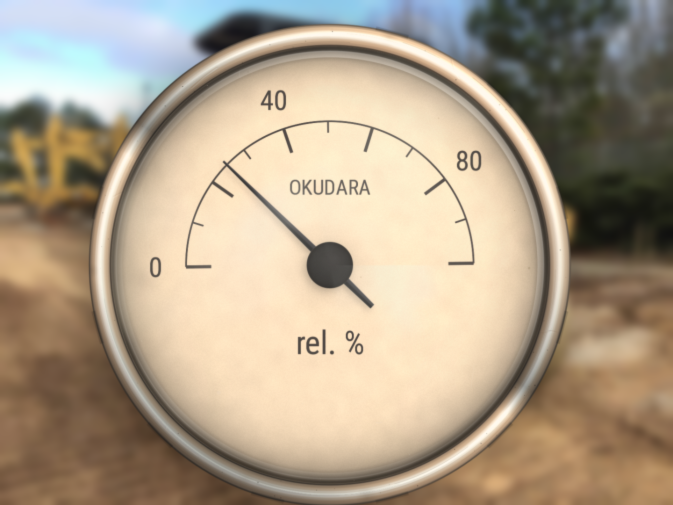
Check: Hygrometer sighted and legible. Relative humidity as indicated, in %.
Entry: 25 %
